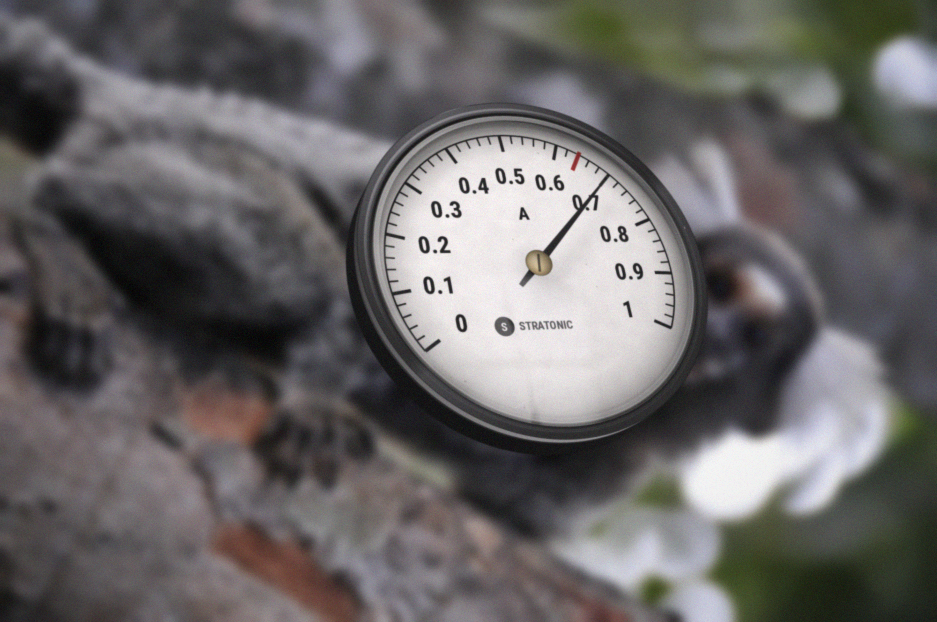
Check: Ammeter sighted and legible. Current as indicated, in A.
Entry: 0.7 A
